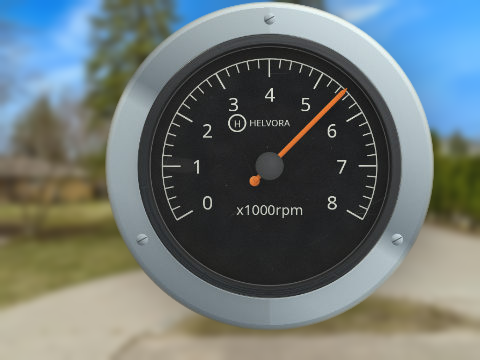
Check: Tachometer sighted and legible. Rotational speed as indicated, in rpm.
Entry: 5500 rpm
